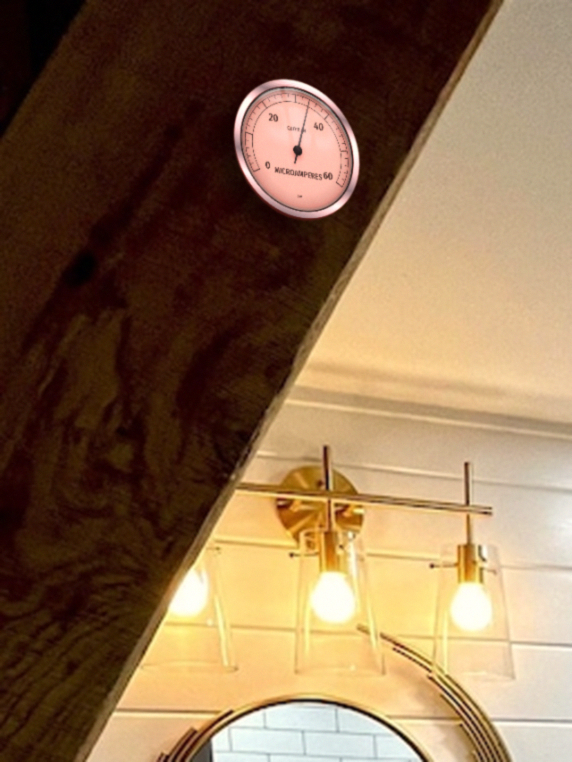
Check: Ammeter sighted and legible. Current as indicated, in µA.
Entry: 34 µA
